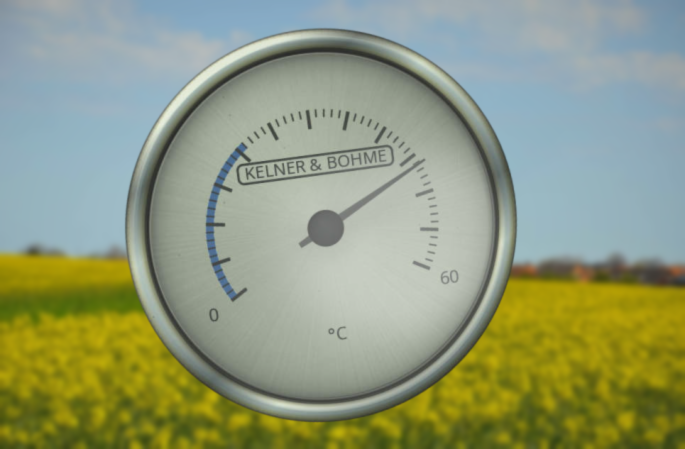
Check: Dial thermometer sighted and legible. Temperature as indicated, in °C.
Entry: 46 °C
